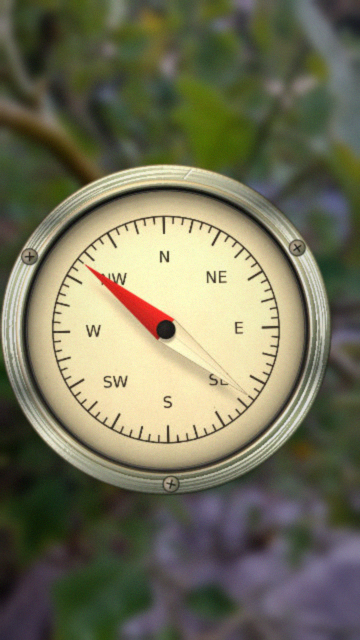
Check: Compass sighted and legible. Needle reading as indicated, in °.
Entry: 310 °
